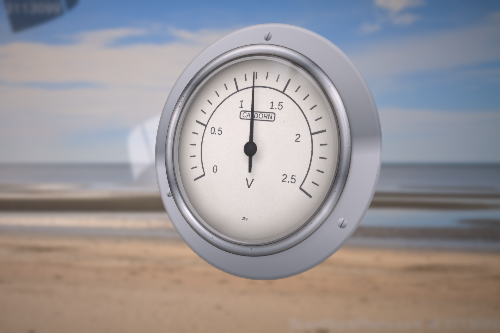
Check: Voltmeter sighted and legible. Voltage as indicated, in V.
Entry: 1.2 V
